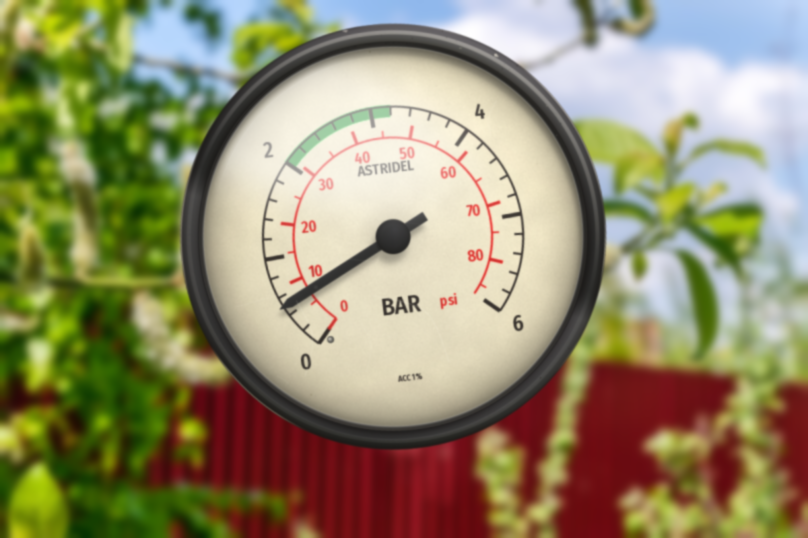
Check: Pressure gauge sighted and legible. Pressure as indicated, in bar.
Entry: 0.5 bar
